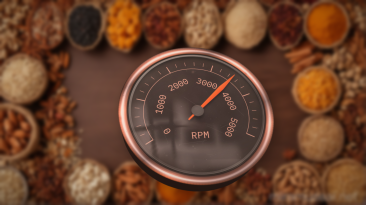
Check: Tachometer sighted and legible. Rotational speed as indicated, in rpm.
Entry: 3500 rpm
